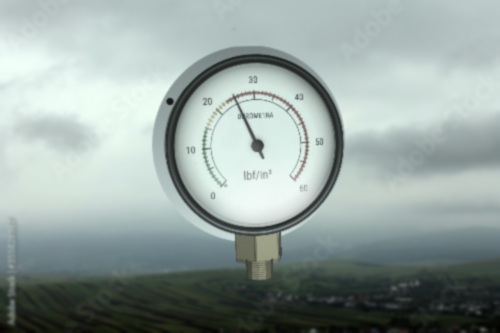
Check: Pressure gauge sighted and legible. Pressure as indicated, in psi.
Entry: 25 psi
